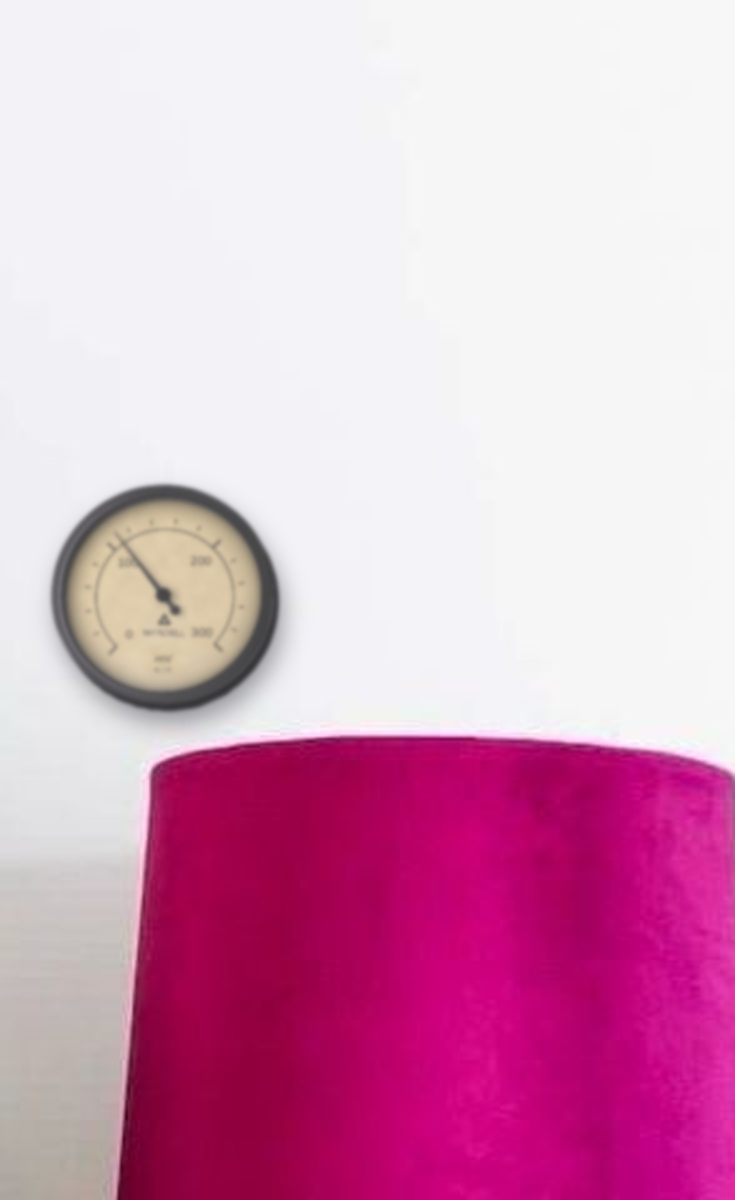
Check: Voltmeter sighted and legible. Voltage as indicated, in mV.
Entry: 110 mV
